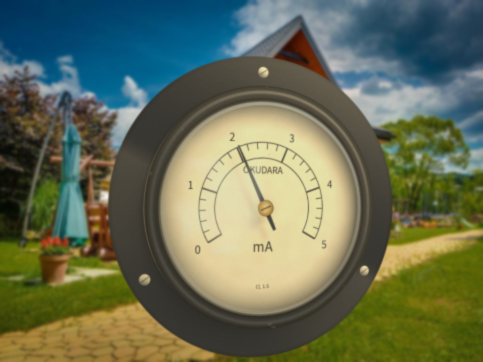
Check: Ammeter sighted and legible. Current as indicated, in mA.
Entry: 2 mA
